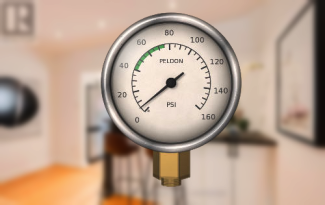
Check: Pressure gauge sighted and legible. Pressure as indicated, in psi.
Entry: 5 psi
